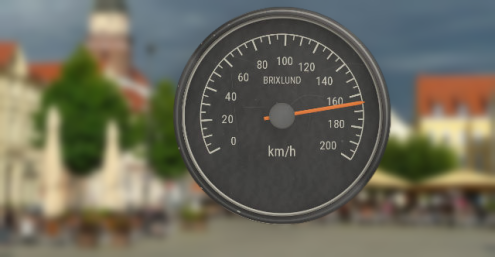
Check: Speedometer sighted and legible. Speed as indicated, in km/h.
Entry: 165 km/h
